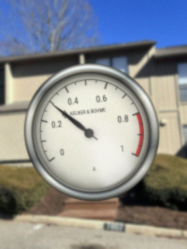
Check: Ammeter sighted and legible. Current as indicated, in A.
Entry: 0.3 A
